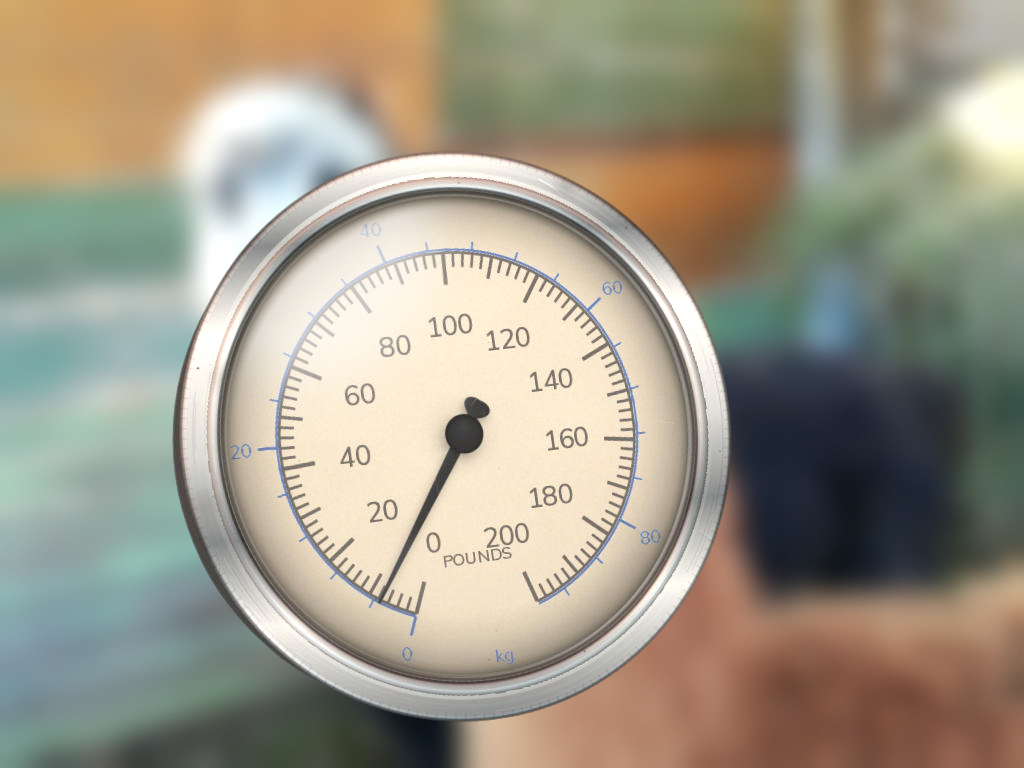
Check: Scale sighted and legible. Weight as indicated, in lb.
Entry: 8 lb
